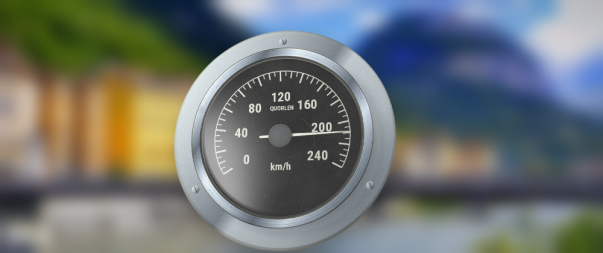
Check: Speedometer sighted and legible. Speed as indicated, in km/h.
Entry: 210 km/h
